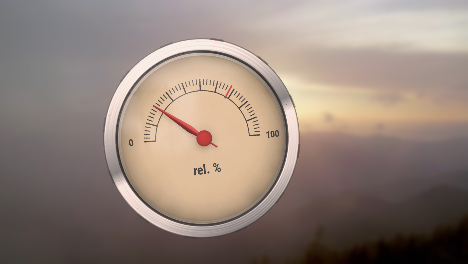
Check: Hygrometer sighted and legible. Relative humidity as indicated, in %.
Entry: 20 %
